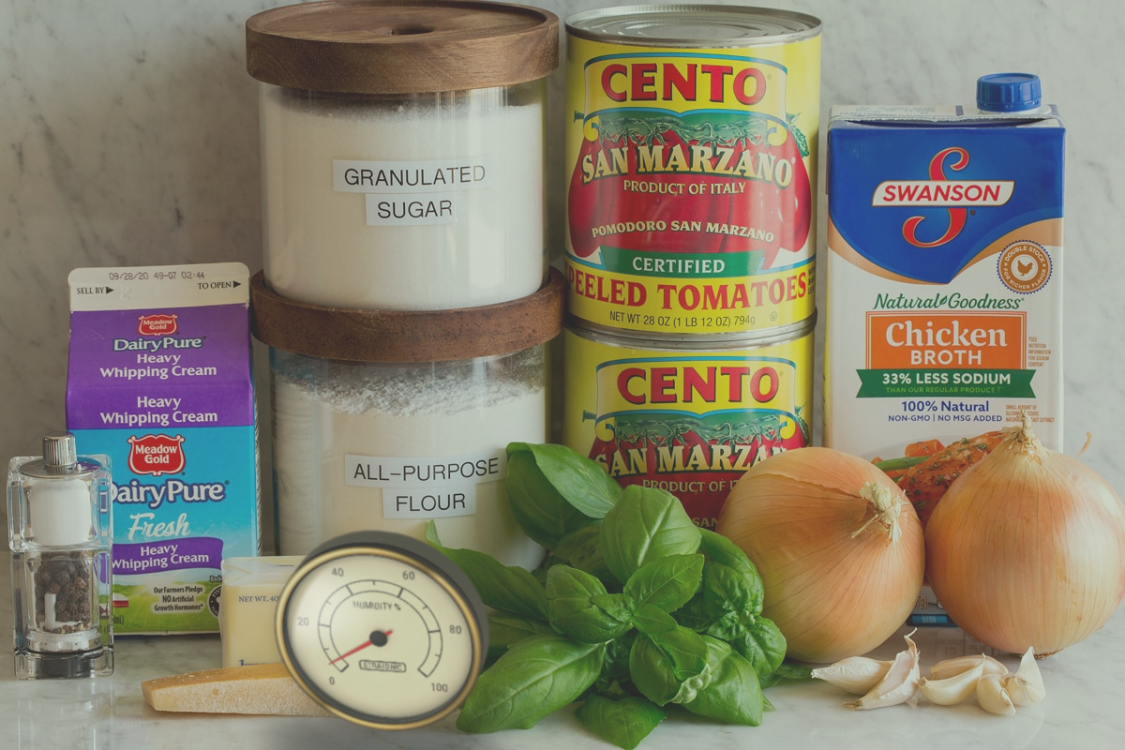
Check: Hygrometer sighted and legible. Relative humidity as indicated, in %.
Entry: 5 %
